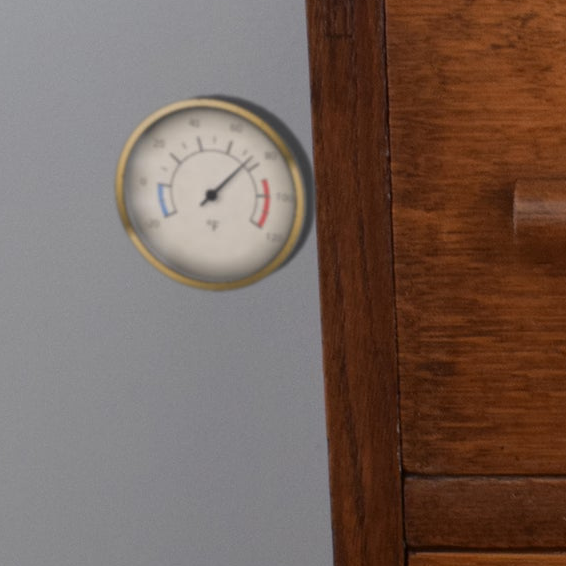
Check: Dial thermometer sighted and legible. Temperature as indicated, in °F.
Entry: 75 °F
